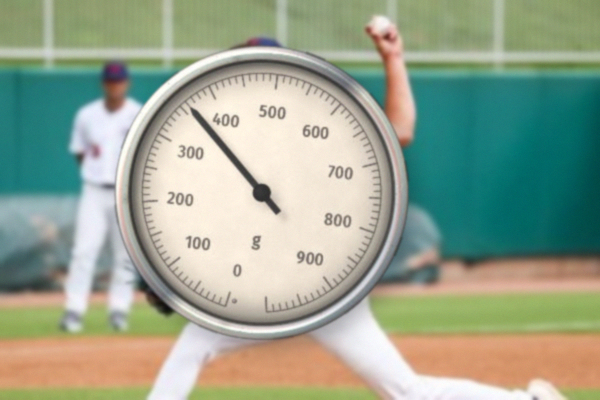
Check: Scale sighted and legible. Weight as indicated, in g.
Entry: 360 g
